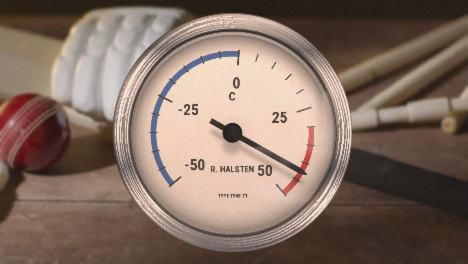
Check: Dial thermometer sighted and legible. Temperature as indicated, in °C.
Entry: 42.5 °C
